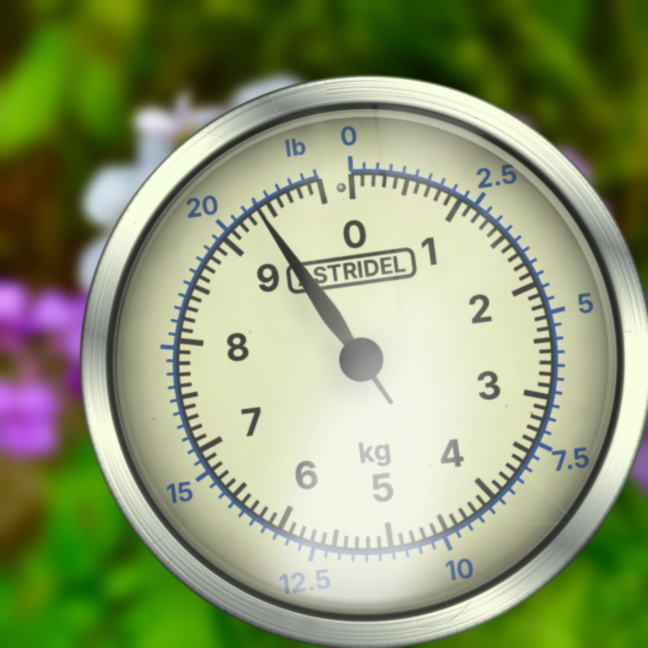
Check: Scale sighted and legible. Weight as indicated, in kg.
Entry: 9.4 kg
